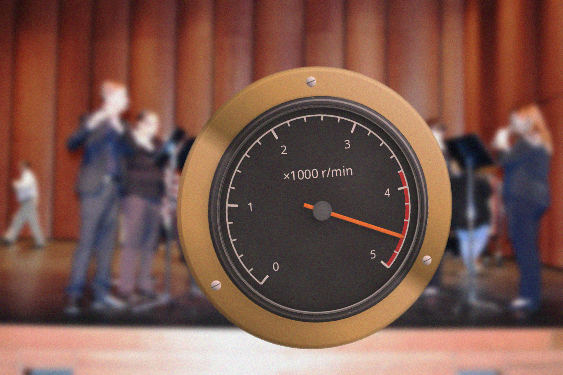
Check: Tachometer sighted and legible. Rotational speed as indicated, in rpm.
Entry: 4600 rpm
